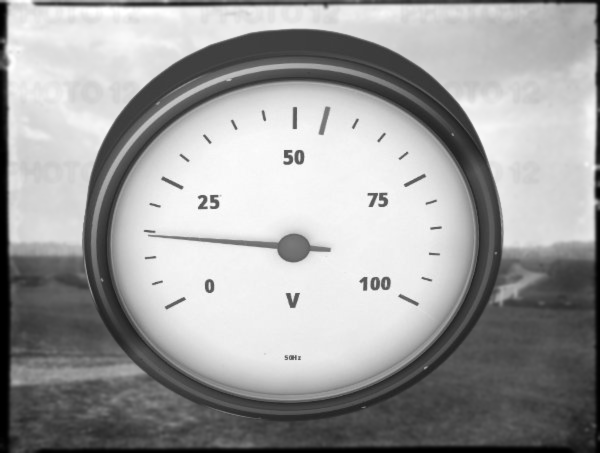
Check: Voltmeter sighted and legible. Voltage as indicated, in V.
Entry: 15 V
